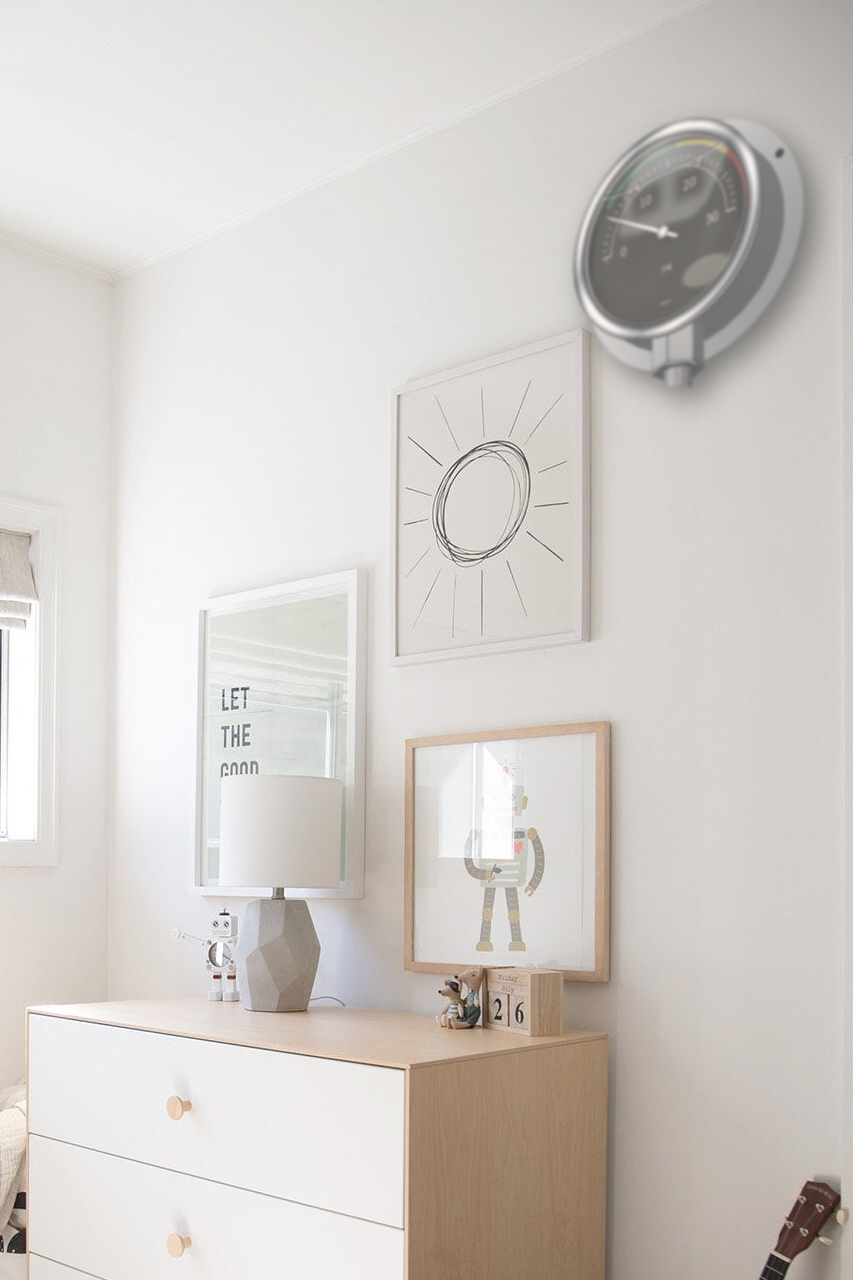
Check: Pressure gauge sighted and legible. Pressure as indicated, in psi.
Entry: 5 psi
